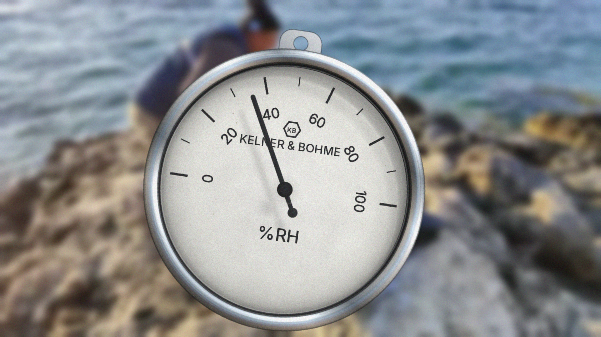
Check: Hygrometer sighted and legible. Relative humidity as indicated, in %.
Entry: 35 %
